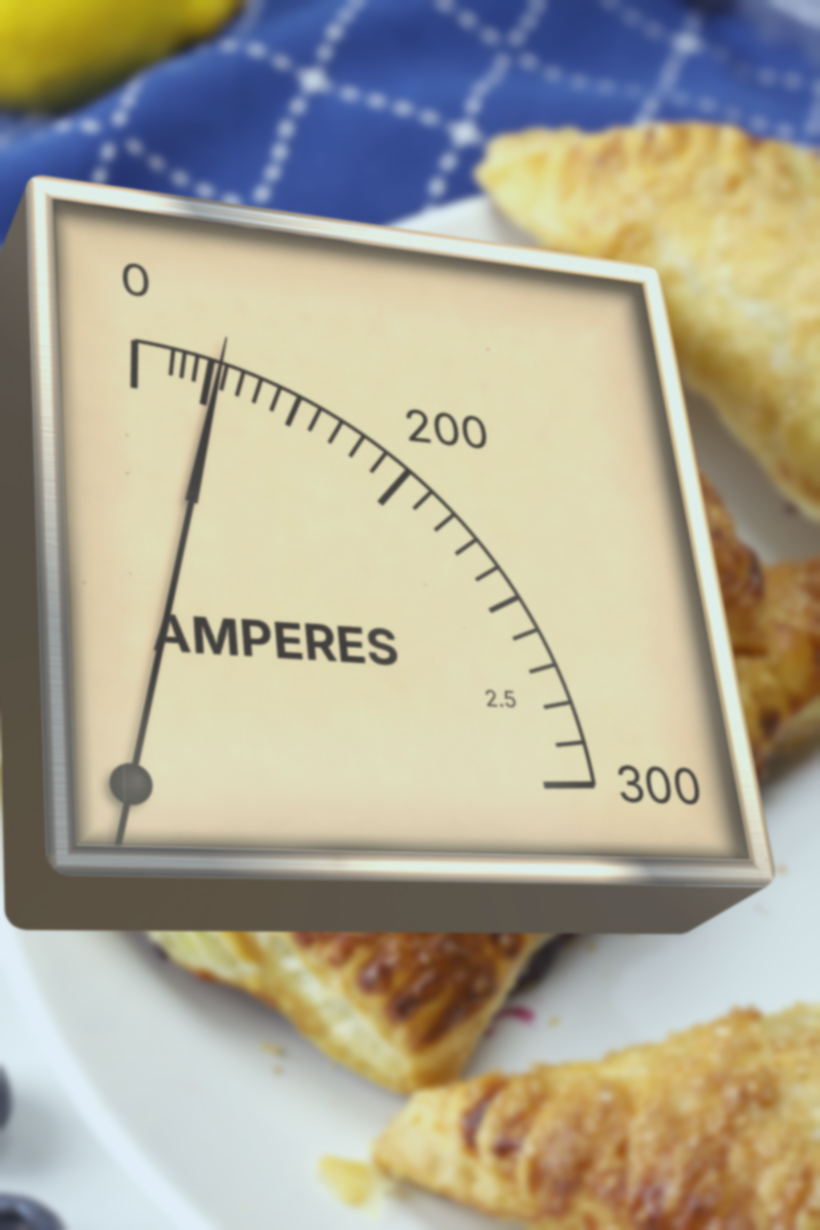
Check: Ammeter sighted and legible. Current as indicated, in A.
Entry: 105 A
